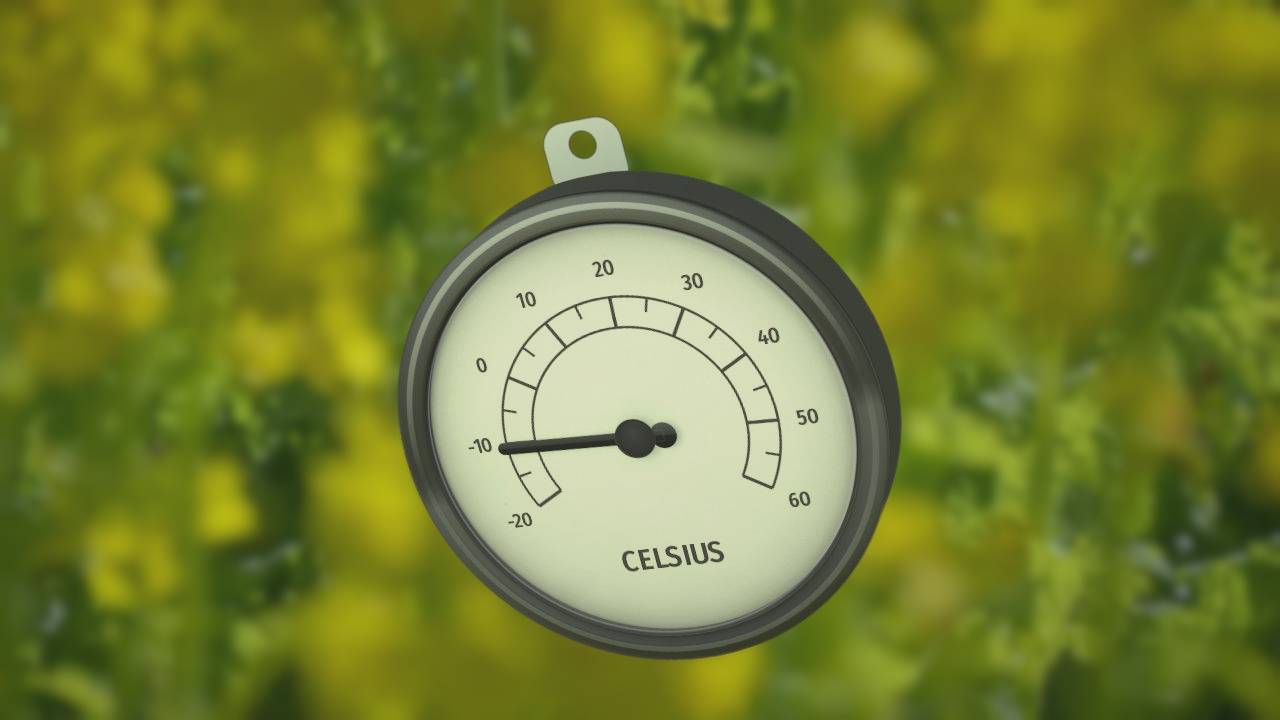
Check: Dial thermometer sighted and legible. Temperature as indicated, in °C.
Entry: -10 °C
